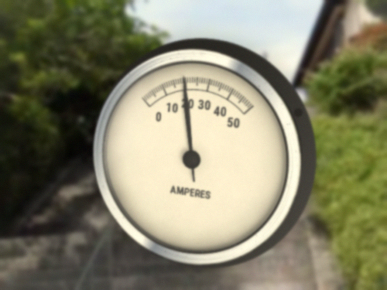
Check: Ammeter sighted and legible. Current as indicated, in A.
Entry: 20 A
